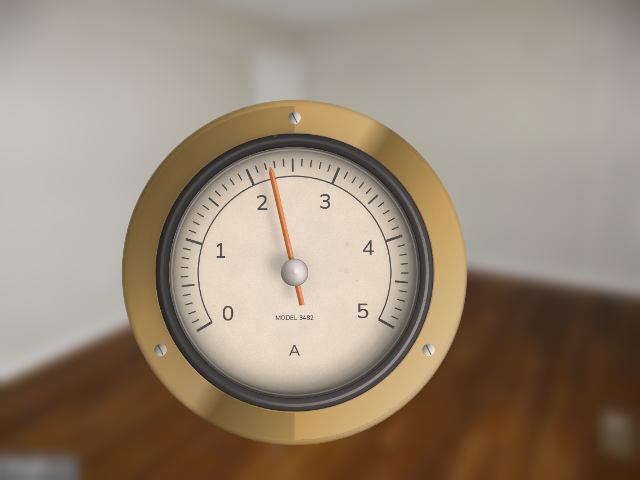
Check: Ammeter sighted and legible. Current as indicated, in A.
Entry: 2.25 A
